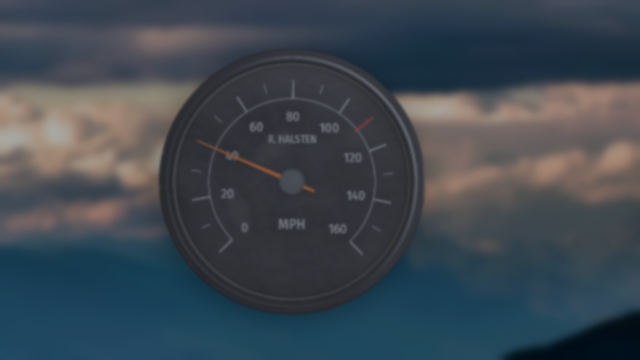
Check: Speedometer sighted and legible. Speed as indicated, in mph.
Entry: 40 mph
